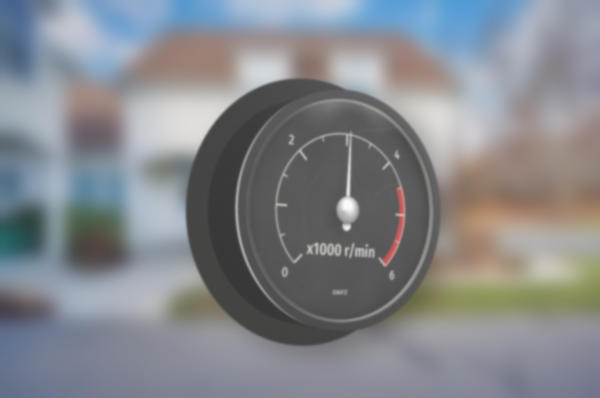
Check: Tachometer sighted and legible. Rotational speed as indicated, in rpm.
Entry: 3000 rpm
